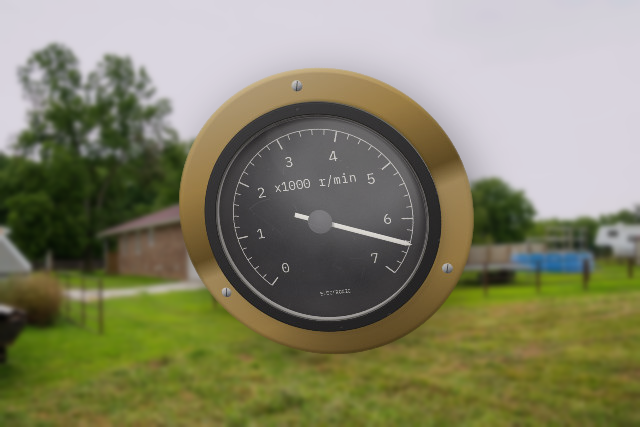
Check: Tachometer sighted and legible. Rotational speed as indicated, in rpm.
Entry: 6400 rpm
